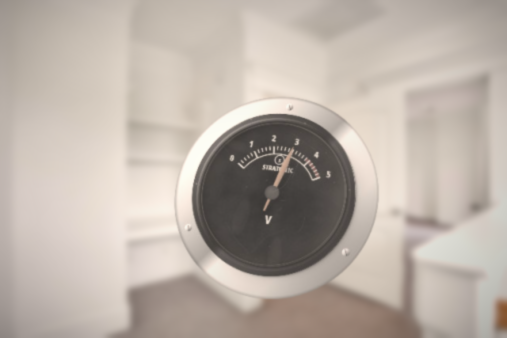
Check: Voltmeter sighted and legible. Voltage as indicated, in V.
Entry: 3 V
